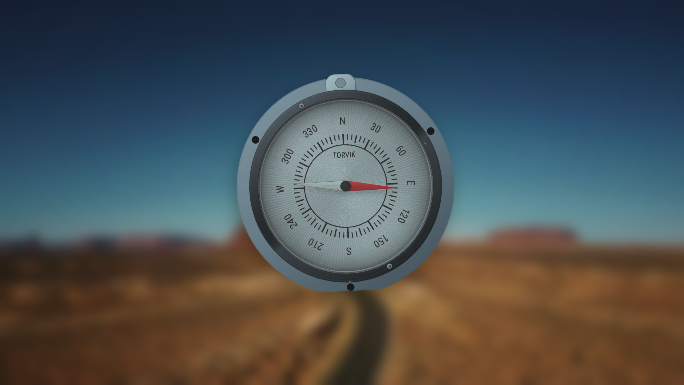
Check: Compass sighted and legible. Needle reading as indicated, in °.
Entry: 95 °
